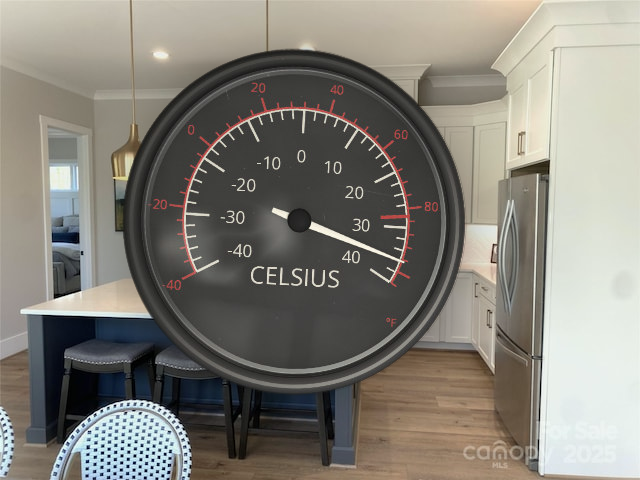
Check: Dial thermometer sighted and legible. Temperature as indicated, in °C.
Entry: 36 °C
